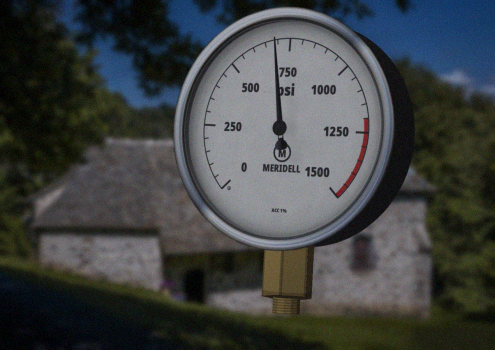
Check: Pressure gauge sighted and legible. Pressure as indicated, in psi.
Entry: 700 psi
